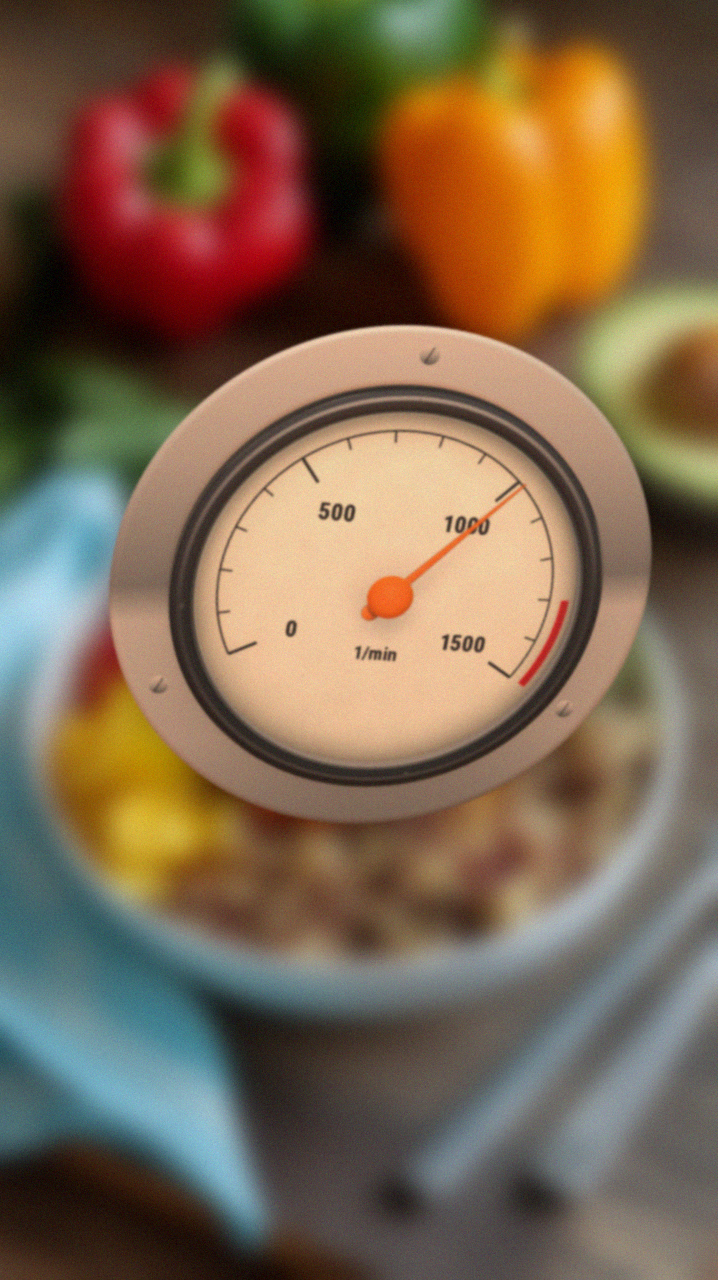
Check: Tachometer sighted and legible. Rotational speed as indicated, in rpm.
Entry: 1000 rpm
